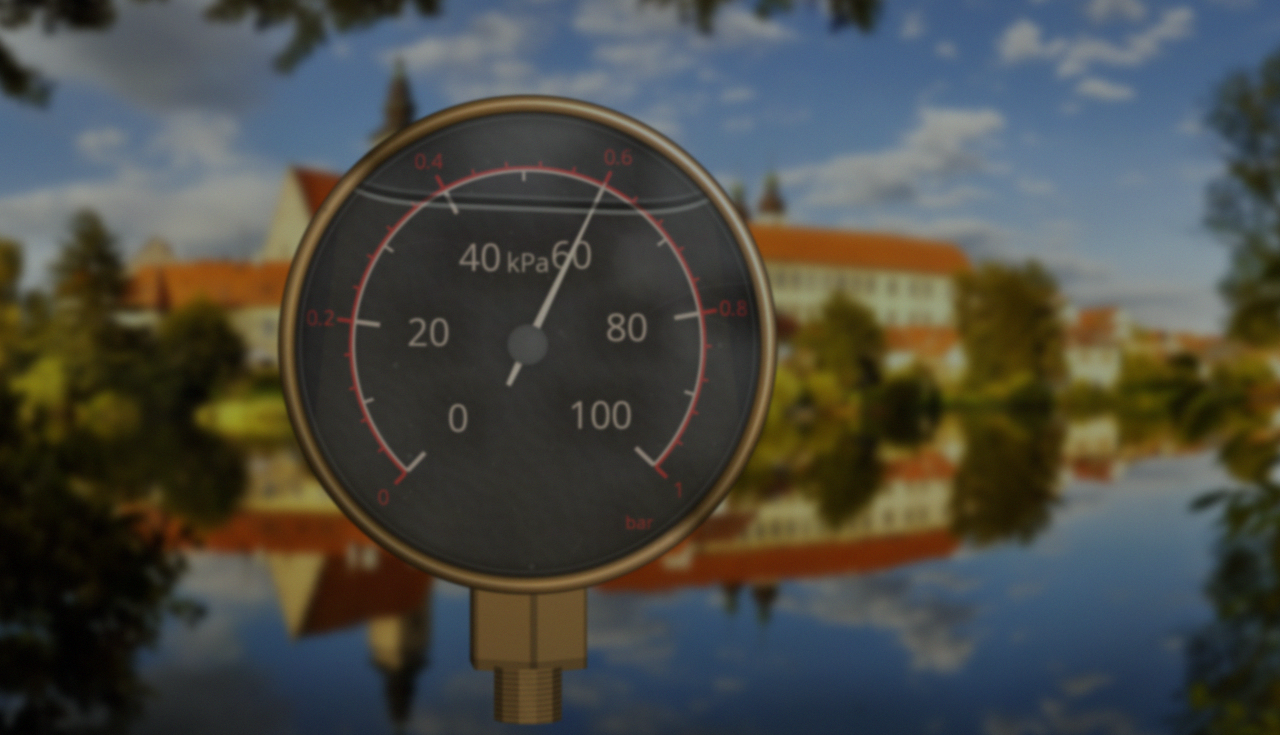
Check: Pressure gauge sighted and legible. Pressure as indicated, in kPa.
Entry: 60 kPa
